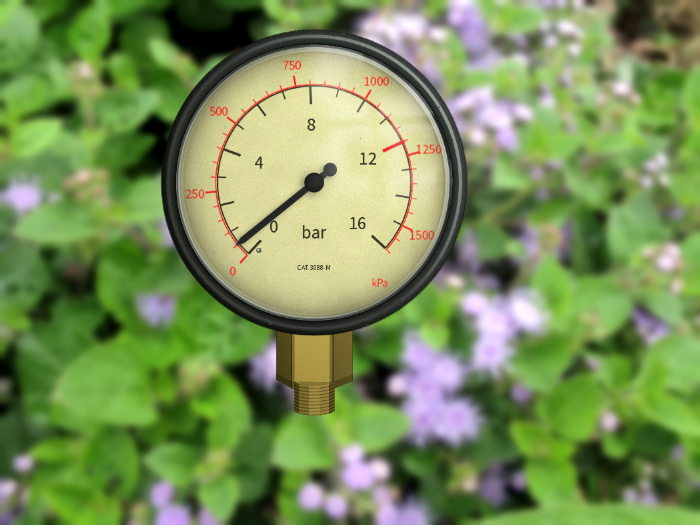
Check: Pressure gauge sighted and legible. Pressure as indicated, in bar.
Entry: 0.5 bar
